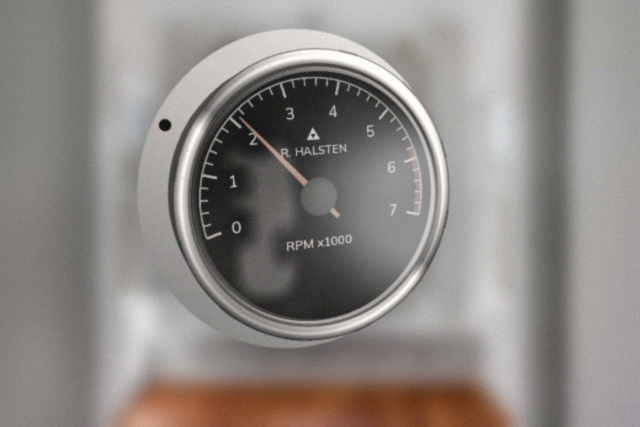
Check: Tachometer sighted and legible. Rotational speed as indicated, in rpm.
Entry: 2100 rpm
